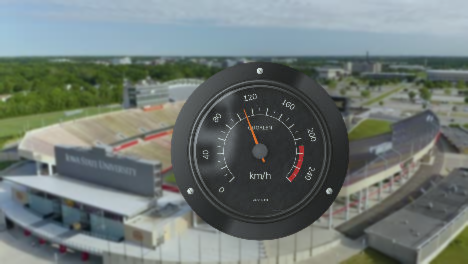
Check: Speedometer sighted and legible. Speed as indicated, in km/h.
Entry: 110 km/h
